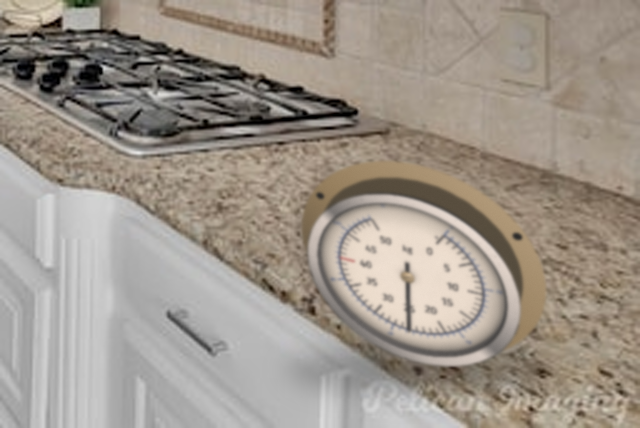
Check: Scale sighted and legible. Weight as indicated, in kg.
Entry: 25 kg
